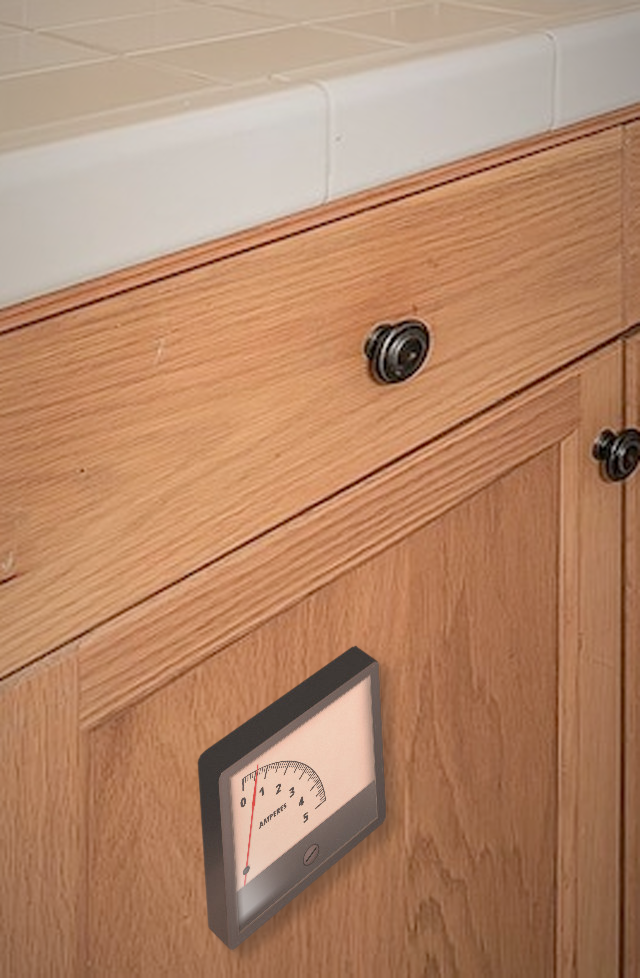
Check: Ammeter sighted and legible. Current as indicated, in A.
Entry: 0.5 A
